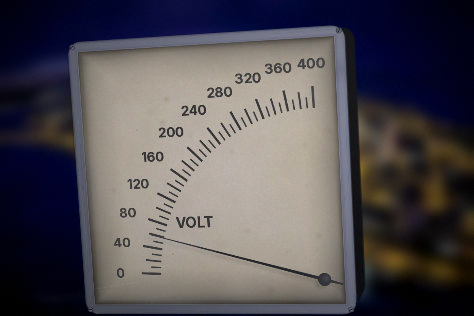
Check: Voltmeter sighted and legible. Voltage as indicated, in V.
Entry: 60 V
